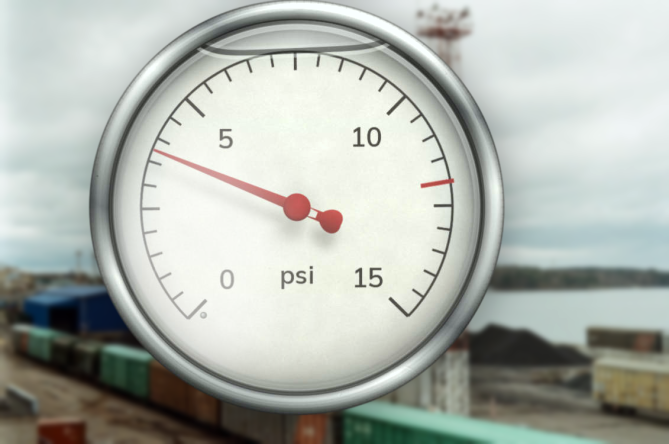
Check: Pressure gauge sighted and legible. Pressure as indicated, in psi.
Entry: 3.75 psi
